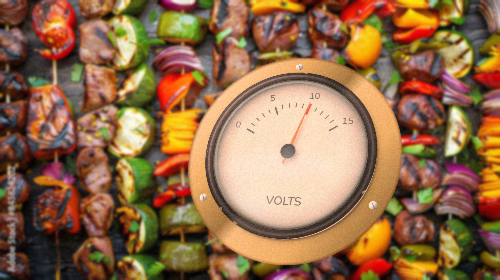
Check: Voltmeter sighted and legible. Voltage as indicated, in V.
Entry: 10 V
